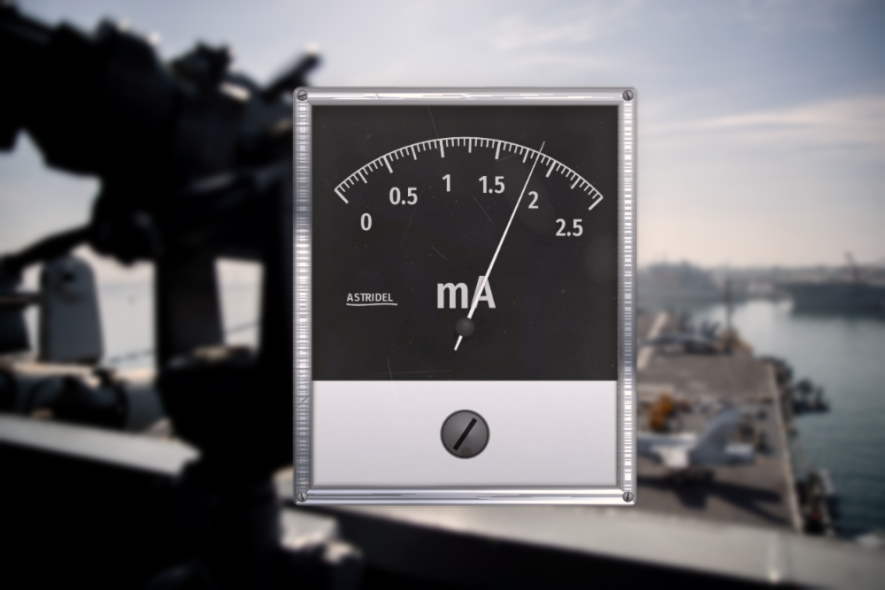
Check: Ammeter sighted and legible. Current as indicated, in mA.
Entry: 1.85 mA
